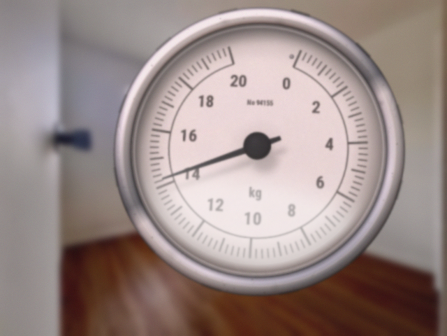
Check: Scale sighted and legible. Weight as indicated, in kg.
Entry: 14.2 kg
